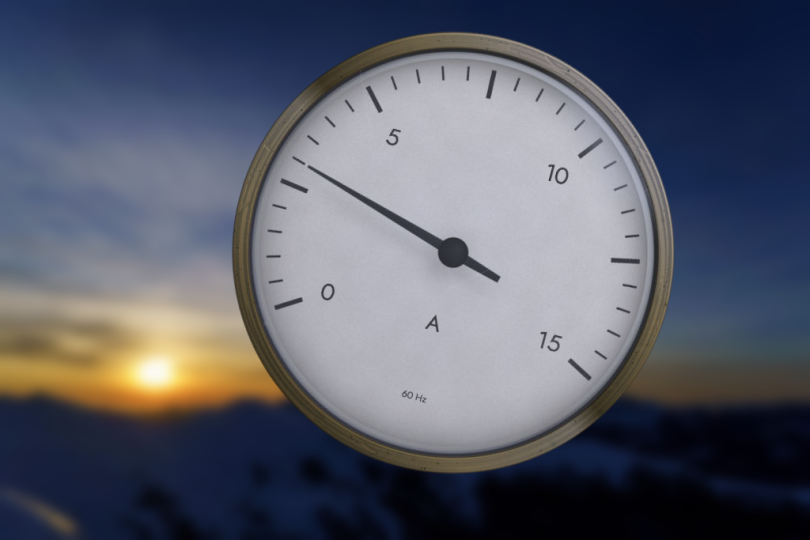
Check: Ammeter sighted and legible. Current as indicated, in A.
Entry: 3 A
